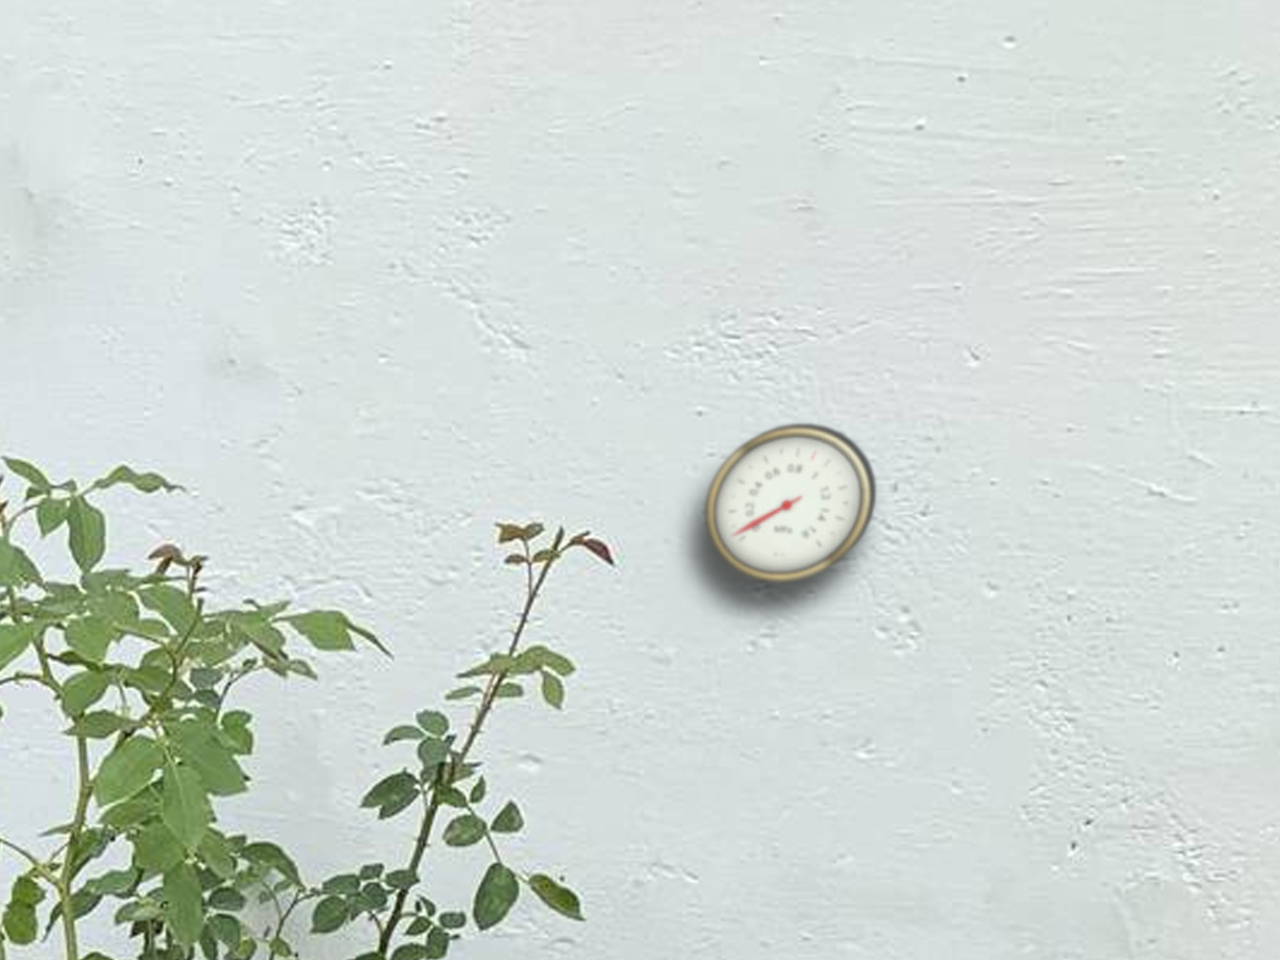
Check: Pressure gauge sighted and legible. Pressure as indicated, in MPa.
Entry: 0.05 MPa
